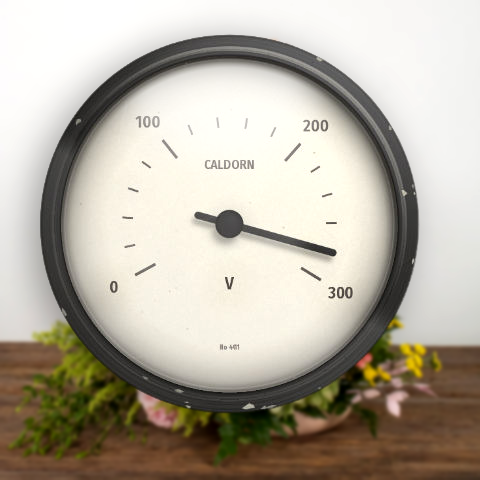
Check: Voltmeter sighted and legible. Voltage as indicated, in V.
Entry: 280 V
